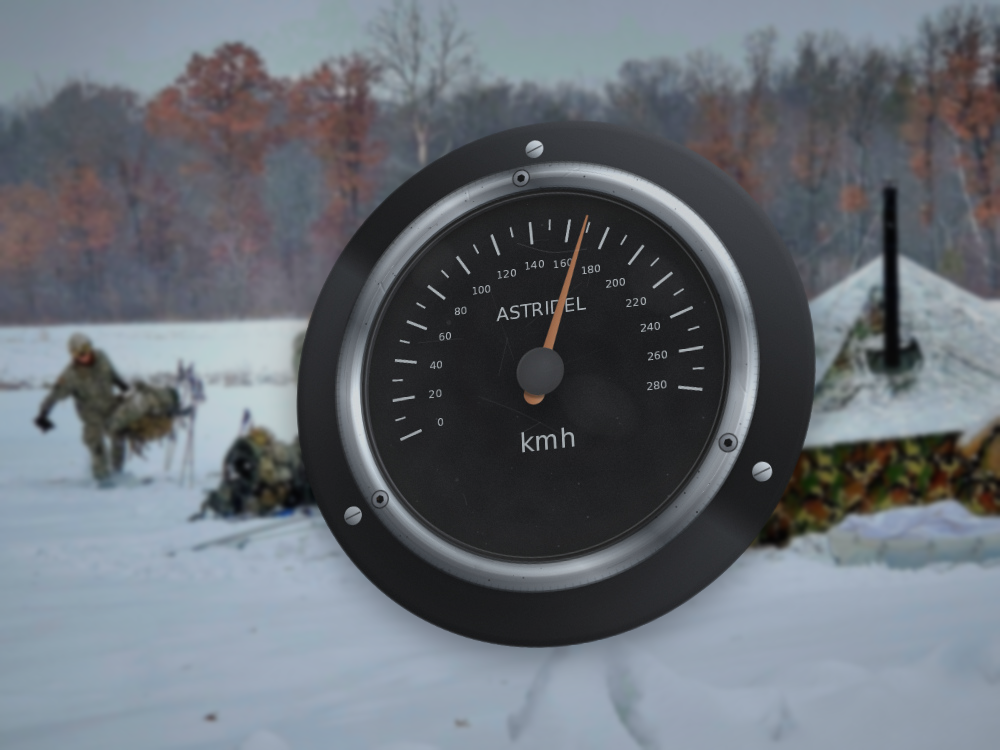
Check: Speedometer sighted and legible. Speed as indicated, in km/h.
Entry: 170 km/h
